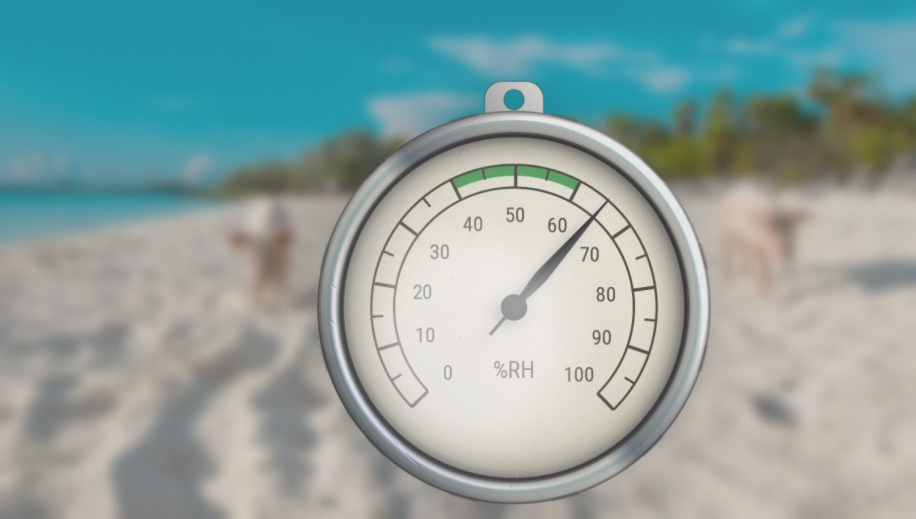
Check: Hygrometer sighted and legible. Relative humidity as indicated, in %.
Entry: 65 %
